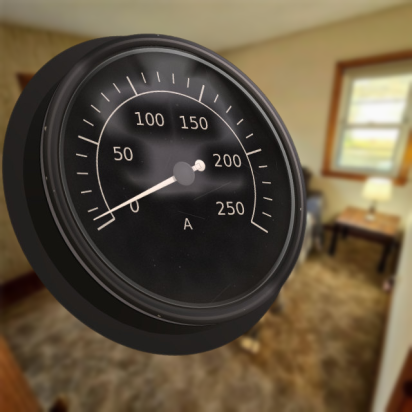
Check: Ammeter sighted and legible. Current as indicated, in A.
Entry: 5 A
